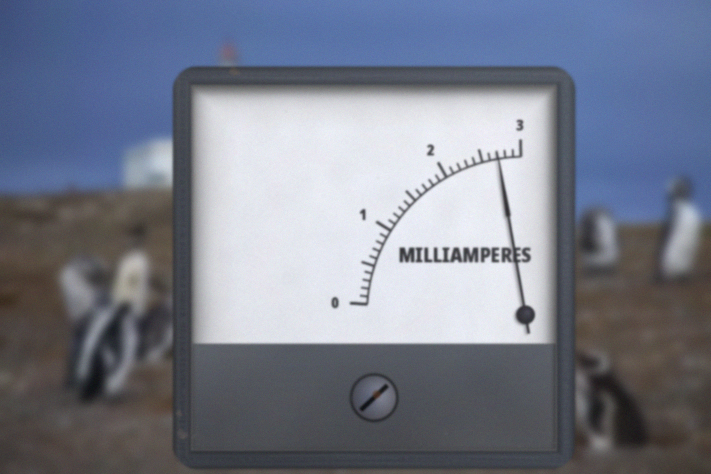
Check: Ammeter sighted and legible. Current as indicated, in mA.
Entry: 2.7 mA
